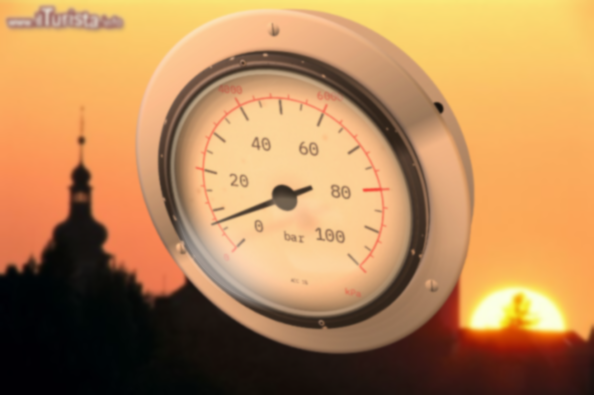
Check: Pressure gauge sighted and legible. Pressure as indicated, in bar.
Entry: 7.5 bar
